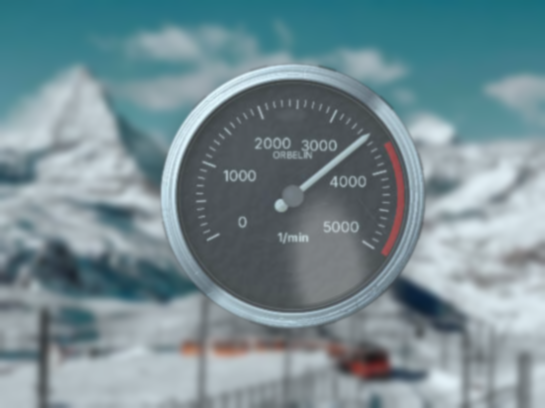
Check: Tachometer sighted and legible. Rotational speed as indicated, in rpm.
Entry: 3500 rpm
